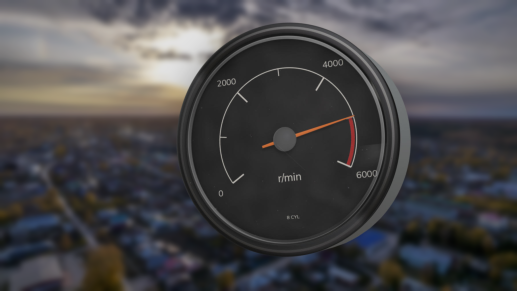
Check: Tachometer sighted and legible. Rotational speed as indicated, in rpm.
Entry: 5000 rpm
